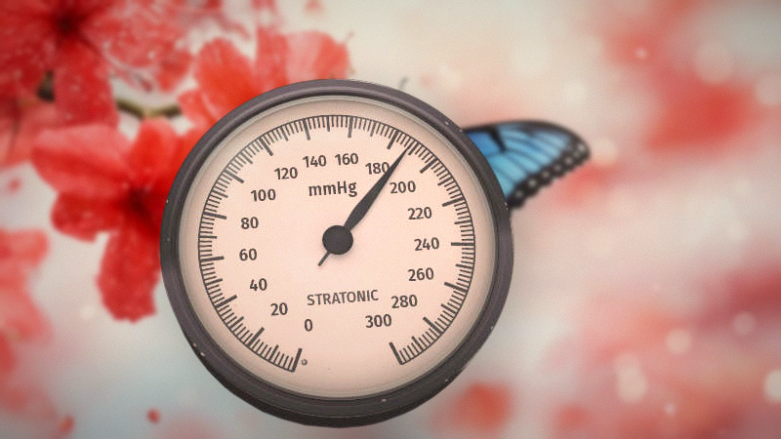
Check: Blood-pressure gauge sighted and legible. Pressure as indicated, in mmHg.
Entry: 188 mmHg
